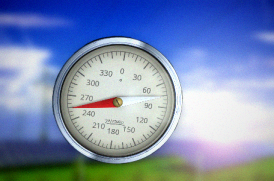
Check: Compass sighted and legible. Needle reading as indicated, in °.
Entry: 255 °
